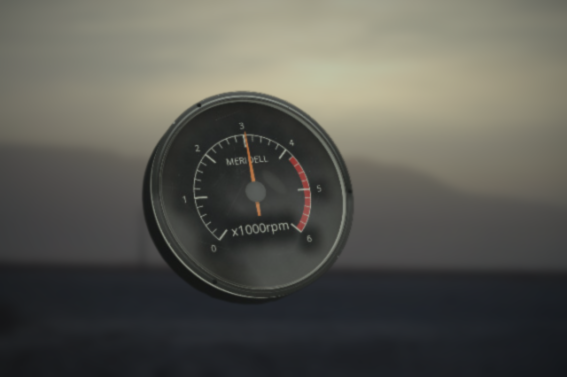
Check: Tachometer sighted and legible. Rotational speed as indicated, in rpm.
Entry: 3000 rpm
